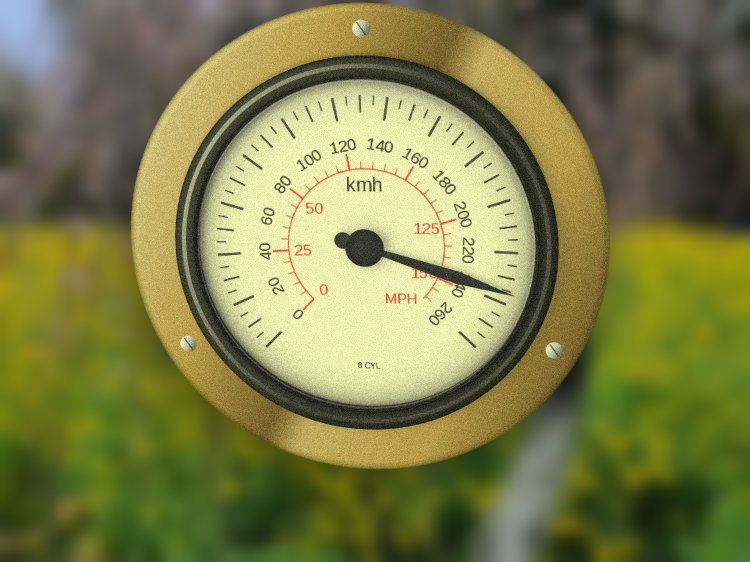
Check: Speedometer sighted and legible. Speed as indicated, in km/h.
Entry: 235 km/h
